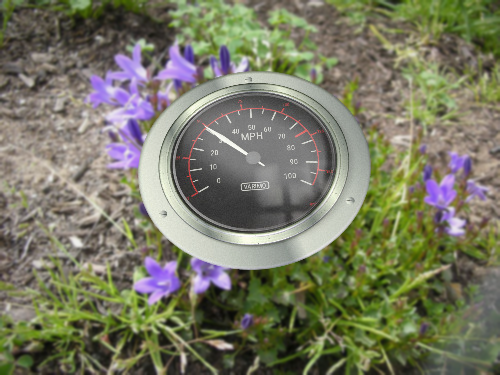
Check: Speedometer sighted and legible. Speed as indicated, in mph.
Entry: 30 mph
